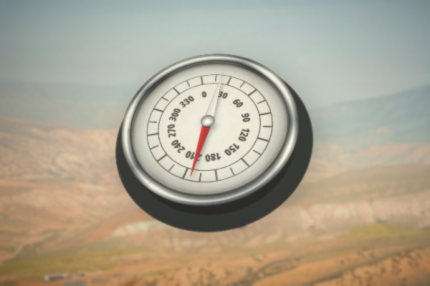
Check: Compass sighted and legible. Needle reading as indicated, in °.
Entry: 202.5 °
